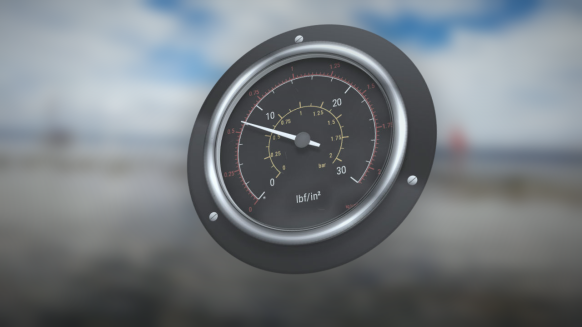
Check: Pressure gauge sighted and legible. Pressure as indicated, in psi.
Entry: 8 psi
